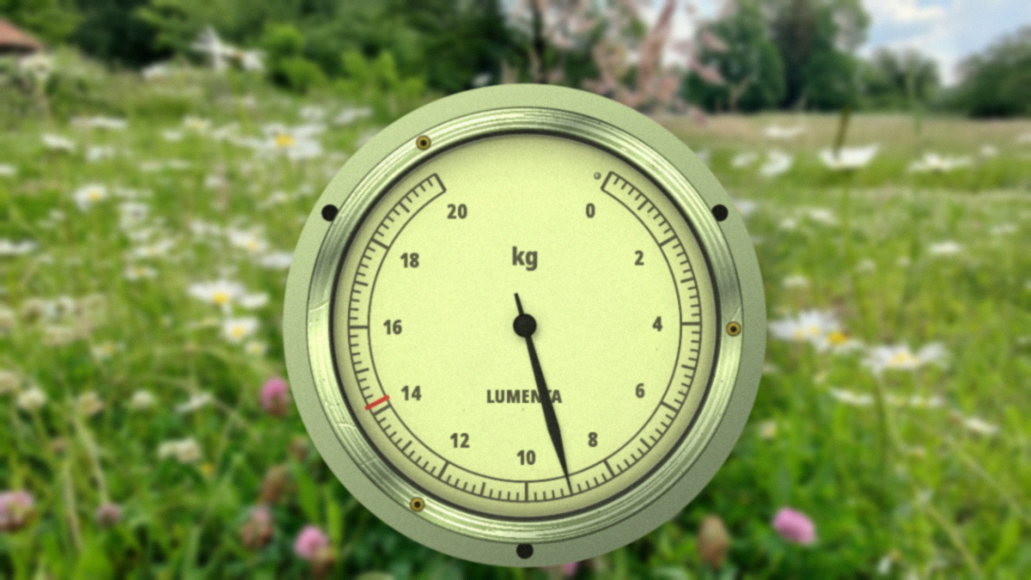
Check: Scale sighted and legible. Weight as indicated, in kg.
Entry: 9 kg
